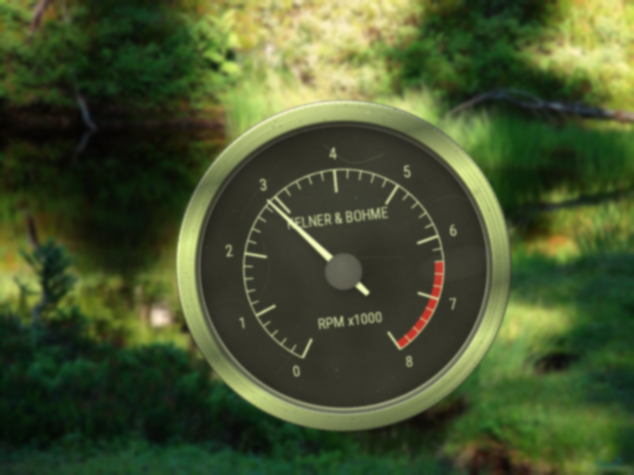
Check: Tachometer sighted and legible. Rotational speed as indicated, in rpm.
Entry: 2900 rpm
